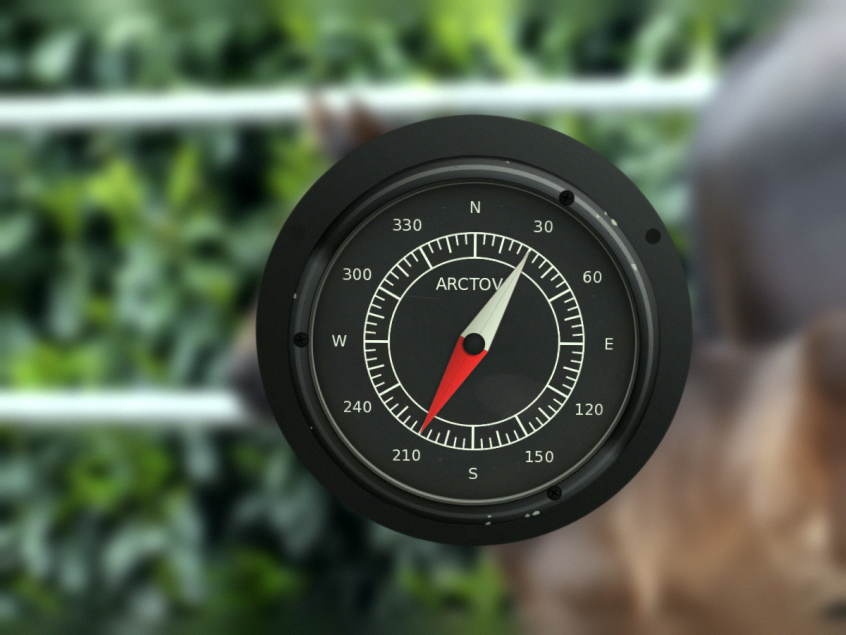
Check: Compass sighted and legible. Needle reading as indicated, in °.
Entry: 210 °
